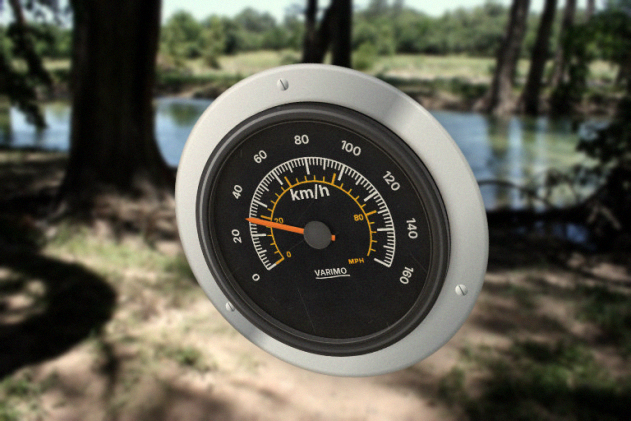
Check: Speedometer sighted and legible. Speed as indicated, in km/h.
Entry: 30 km/h
